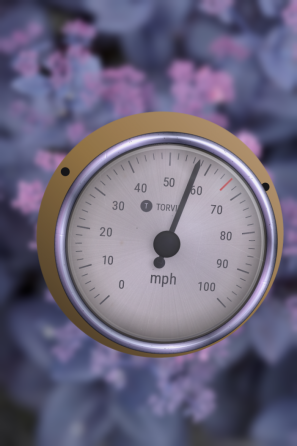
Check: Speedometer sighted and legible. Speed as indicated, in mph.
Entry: 57 mph
